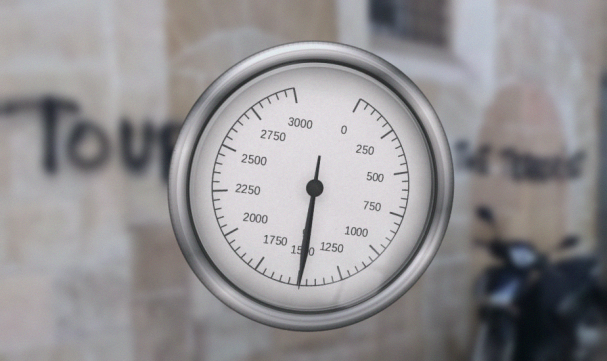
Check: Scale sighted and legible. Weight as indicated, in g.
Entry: 1500 g
